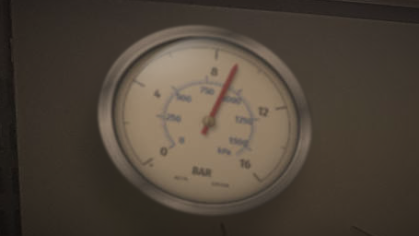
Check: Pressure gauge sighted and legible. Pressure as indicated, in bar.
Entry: 9 bar
